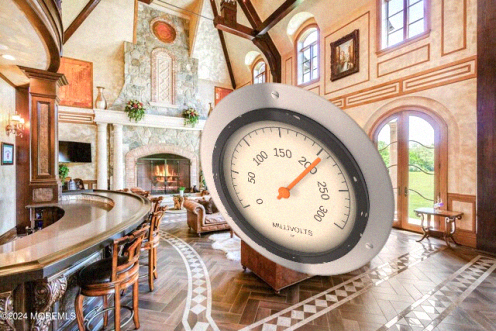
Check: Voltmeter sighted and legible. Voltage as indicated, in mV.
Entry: 205 mV
